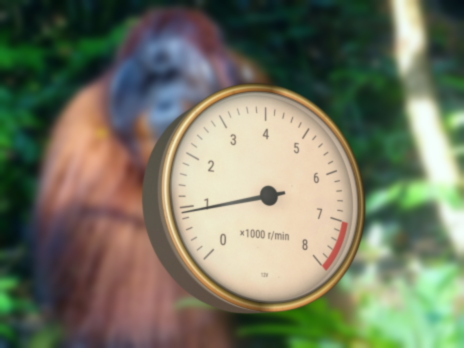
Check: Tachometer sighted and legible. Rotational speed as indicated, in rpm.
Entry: 900 rpm
